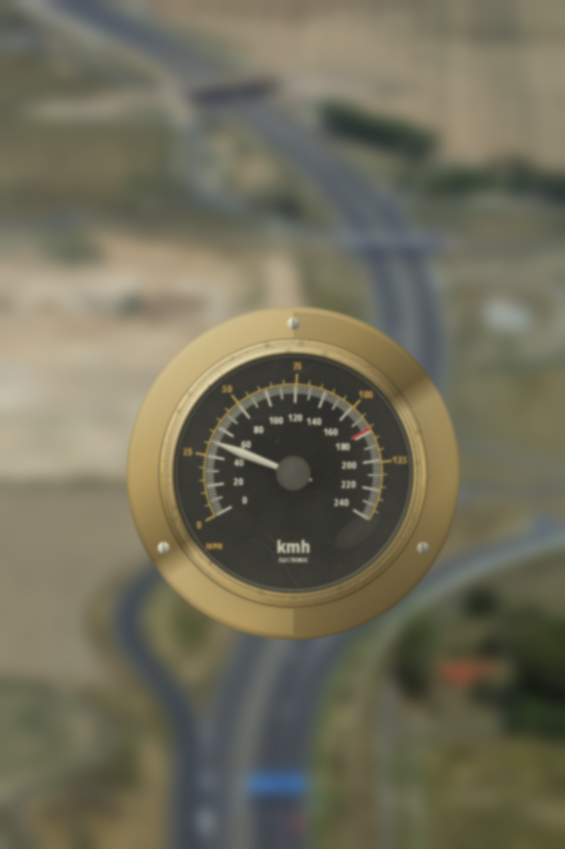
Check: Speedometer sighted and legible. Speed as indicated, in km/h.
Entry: 50 km/h
